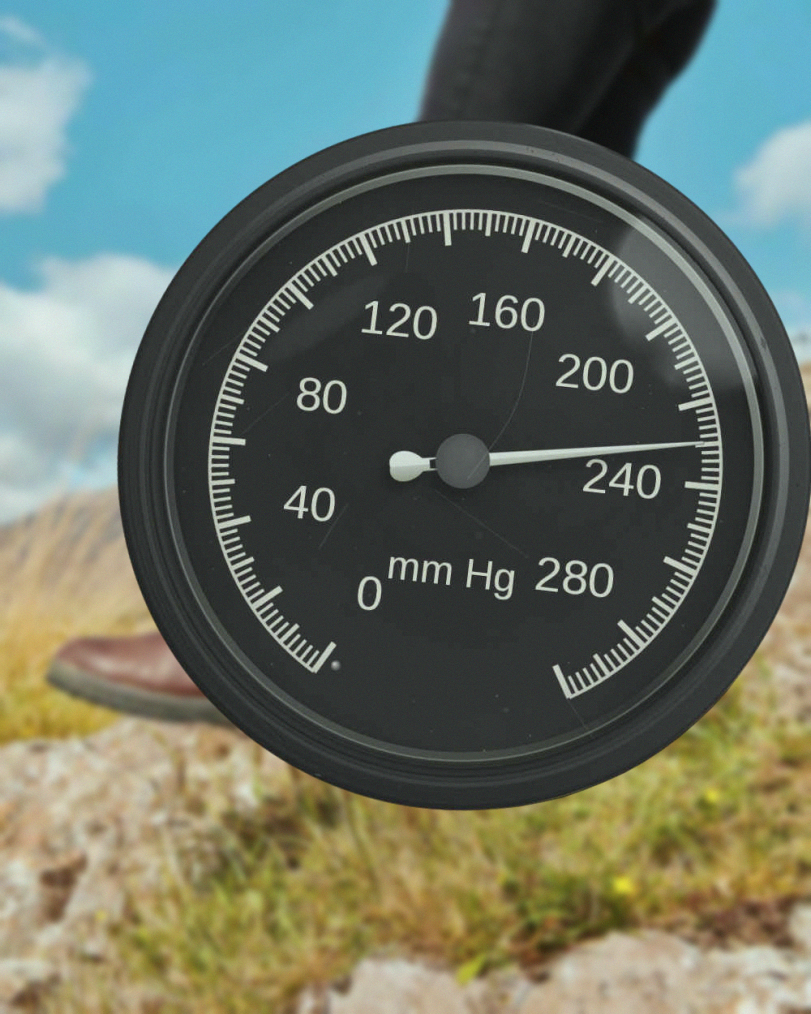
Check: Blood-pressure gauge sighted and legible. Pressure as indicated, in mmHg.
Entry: 230 mmHg
